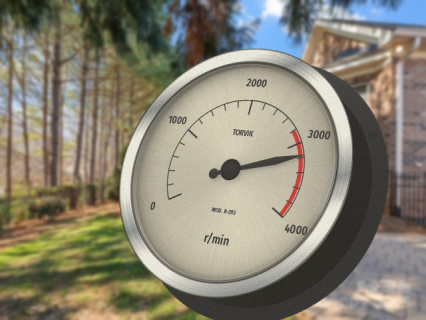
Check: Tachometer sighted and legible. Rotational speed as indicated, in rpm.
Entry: 3200 rpm
